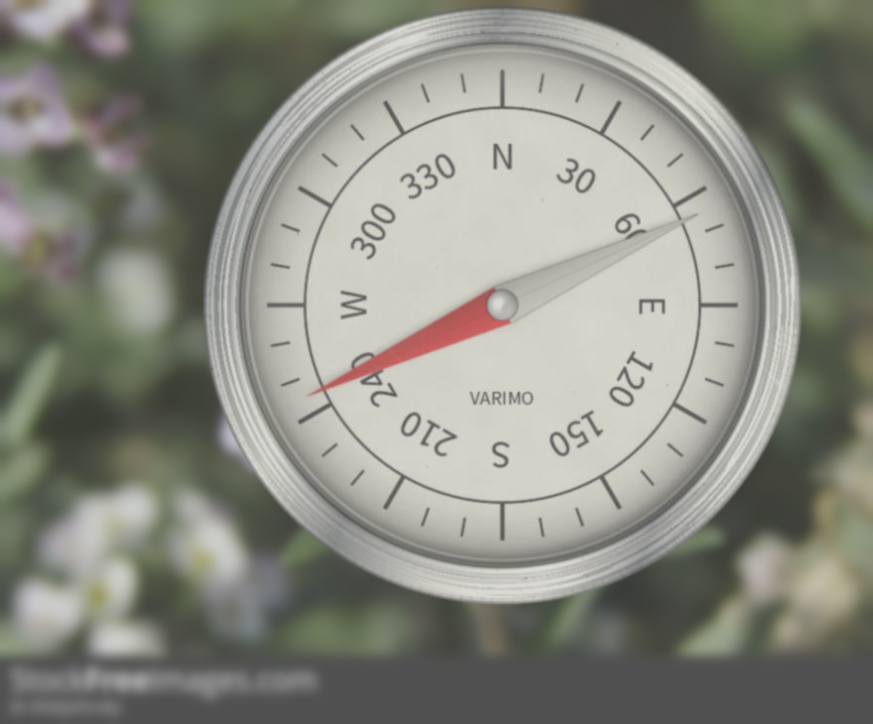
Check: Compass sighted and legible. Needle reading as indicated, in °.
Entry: 245 °
